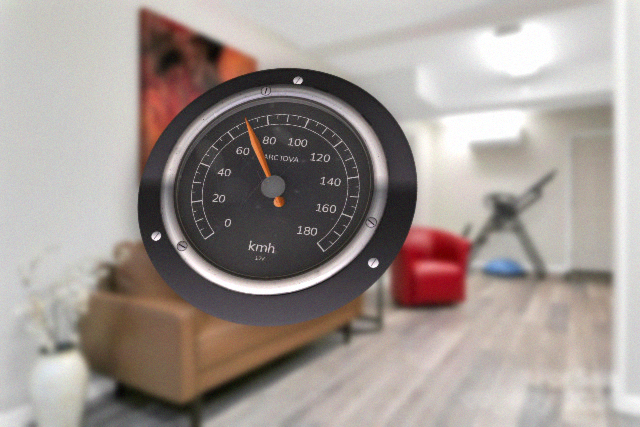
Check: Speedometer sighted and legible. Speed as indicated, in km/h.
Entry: 70 km/h
